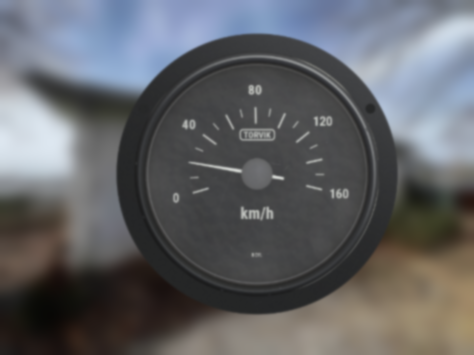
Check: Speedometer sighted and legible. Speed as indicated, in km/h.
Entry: 20 km/h
